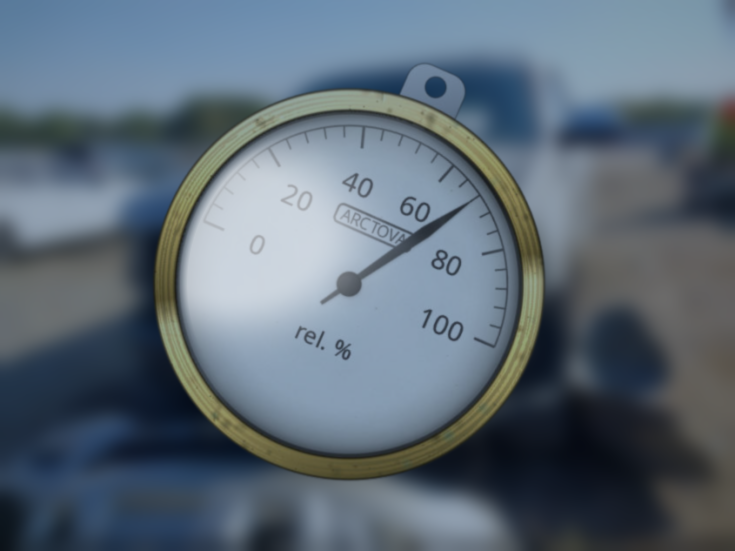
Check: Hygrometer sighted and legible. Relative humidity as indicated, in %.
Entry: 68 %
